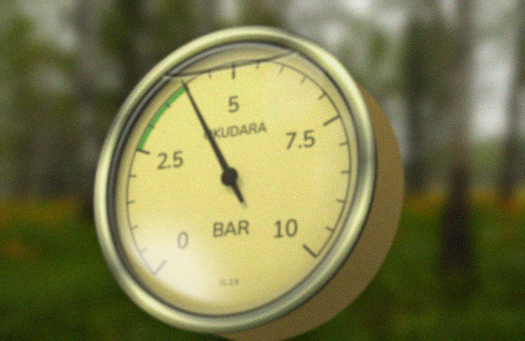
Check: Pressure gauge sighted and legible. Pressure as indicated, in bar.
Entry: 4 bar
